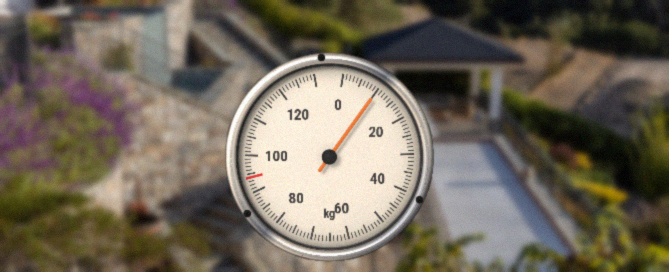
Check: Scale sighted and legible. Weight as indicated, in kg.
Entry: 10 kg
